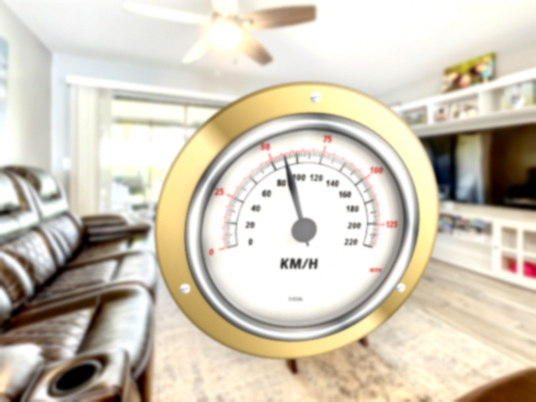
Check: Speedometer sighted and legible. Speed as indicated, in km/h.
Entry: 90 km/h
